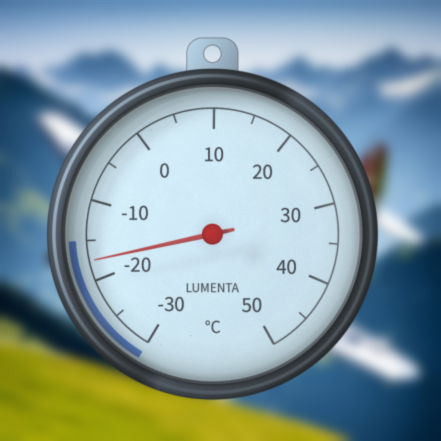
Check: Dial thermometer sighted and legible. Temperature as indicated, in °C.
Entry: -17.5 °C
